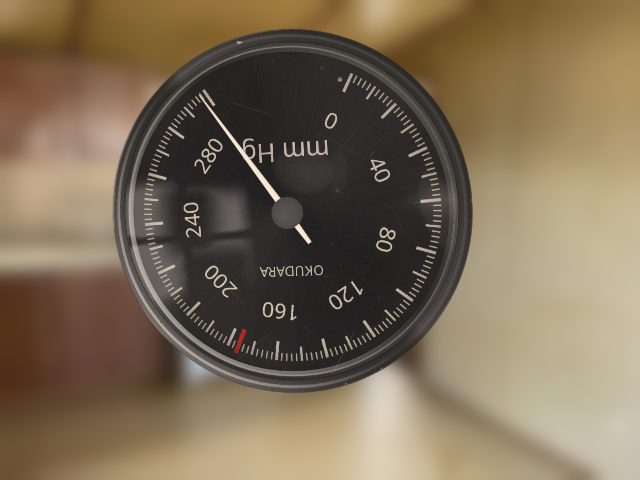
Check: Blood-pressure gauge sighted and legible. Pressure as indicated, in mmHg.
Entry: 298 mmHg
